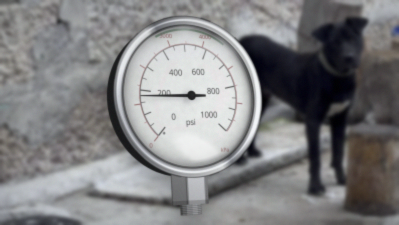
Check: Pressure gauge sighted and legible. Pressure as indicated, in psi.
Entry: 175 psi
